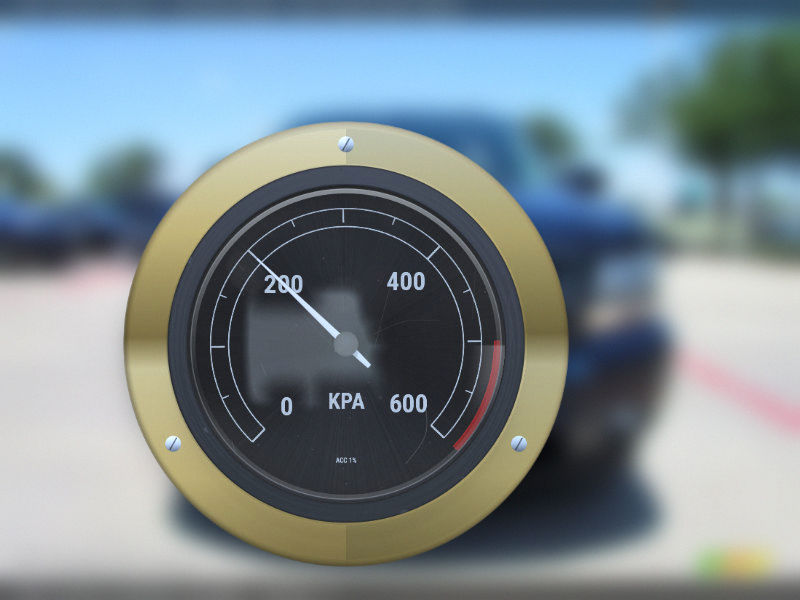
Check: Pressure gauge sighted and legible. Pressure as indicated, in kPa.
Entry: 200 kPa
